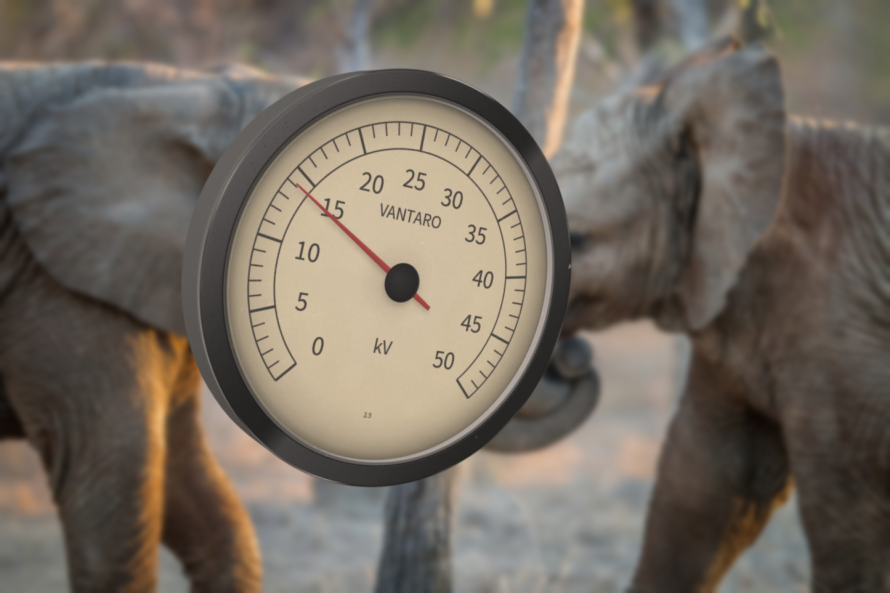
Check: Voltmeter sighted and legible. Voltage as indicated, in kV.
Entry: 14 kV
